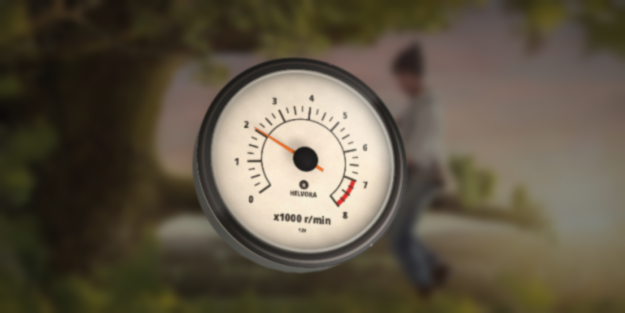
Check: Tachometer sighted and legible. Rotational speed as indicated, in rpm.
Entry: 2000 rpm
